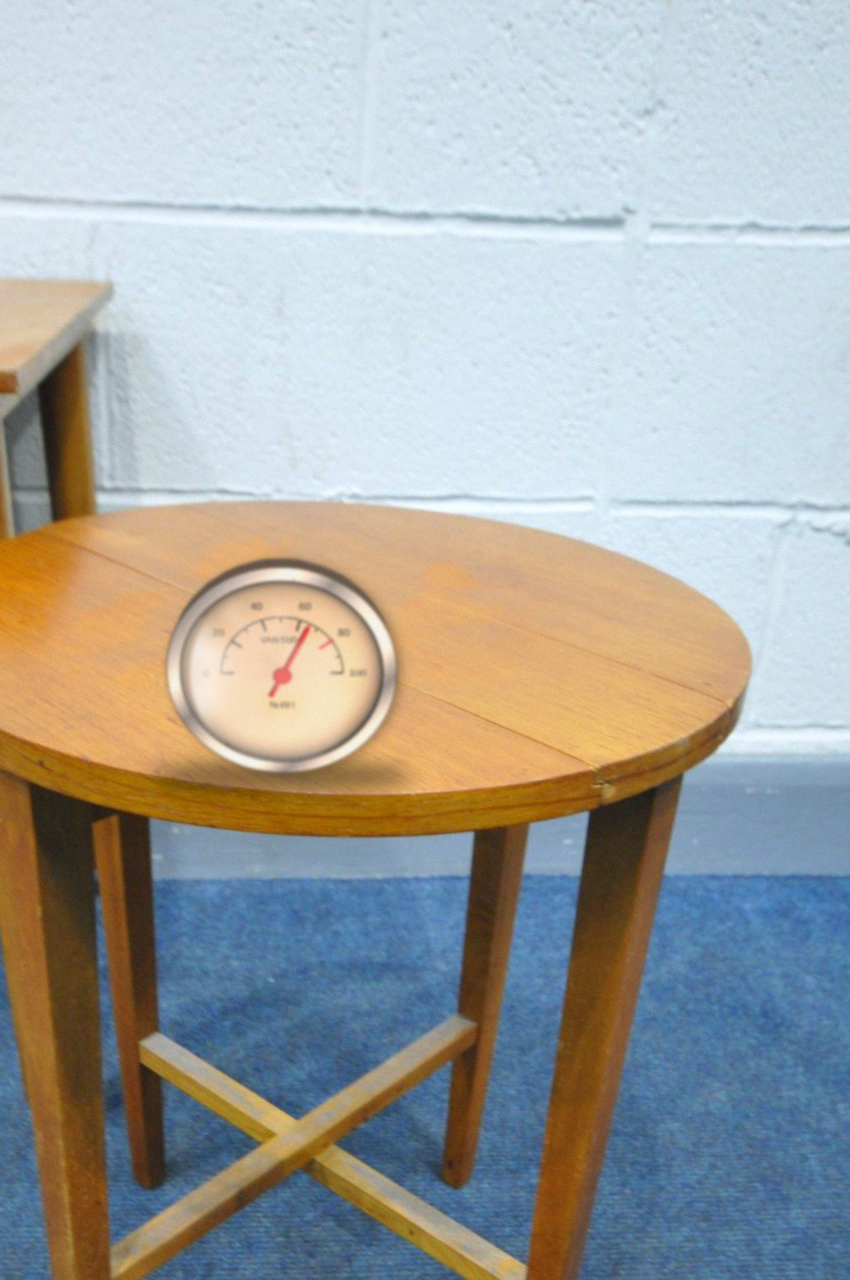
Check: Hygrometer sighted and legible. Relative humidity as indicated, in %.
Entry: 65 %
